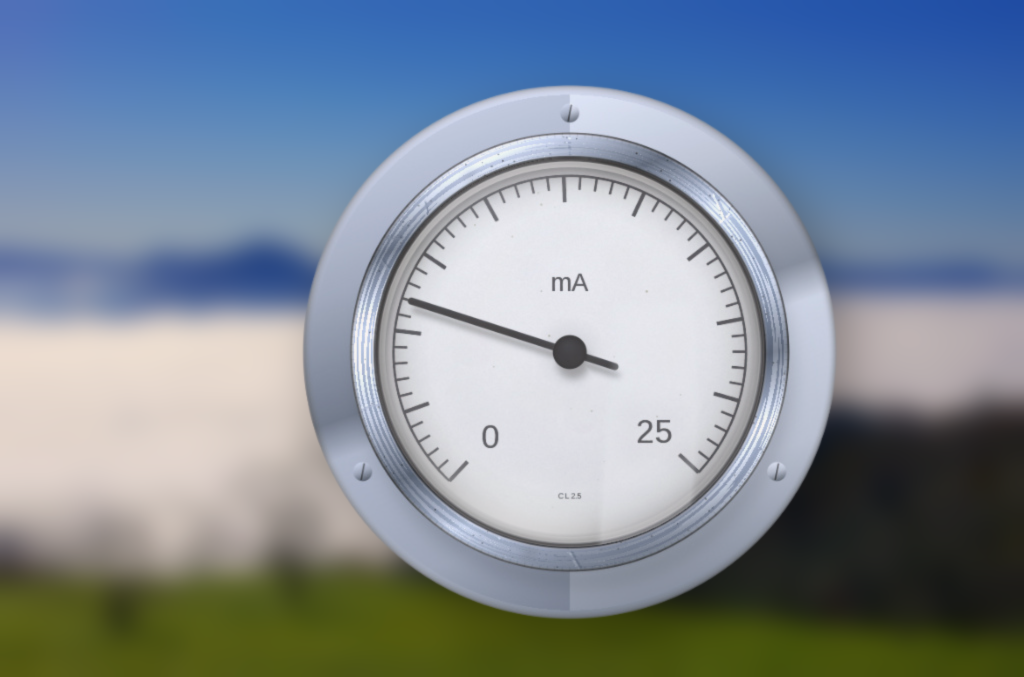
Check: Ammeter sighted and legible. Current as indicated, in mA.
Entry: 6 mA
